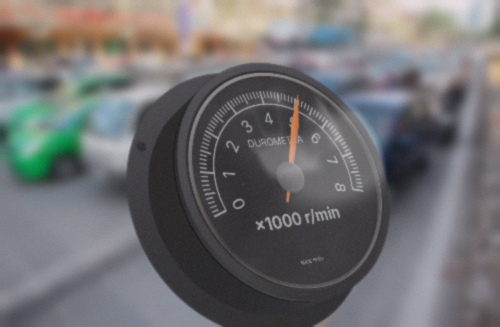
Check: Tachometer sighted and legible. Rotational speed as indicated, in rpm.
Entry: 5000 rpm
